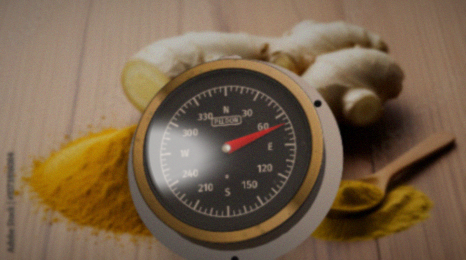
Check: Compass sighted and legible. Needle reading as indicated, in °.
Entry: 70 °
